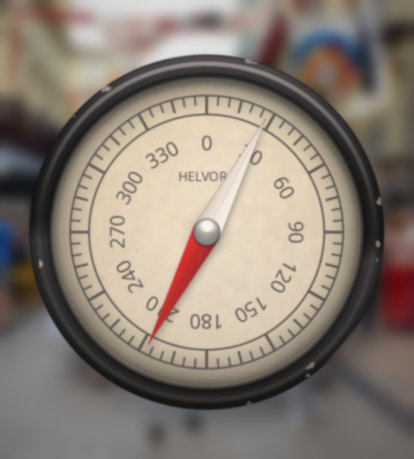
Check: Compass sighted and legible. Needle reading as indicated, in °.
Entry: 207.5 °
